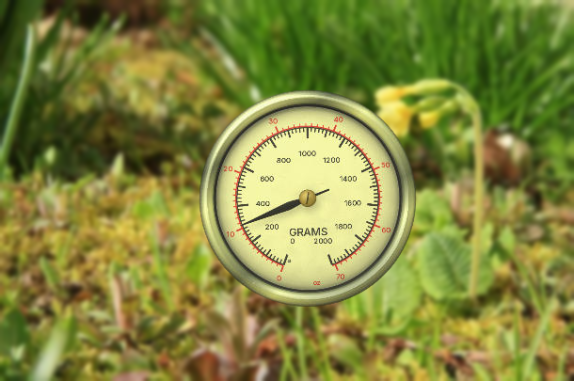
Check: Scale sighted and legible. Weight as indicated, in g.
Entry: 300 g
